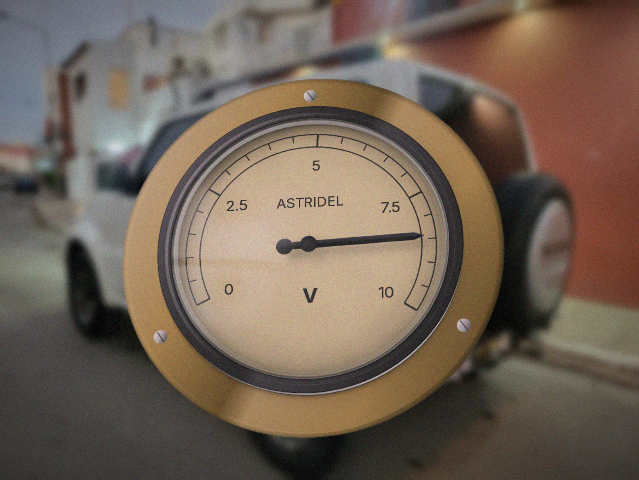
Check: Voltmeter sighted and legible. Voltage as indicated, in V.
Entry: 8.5 V
